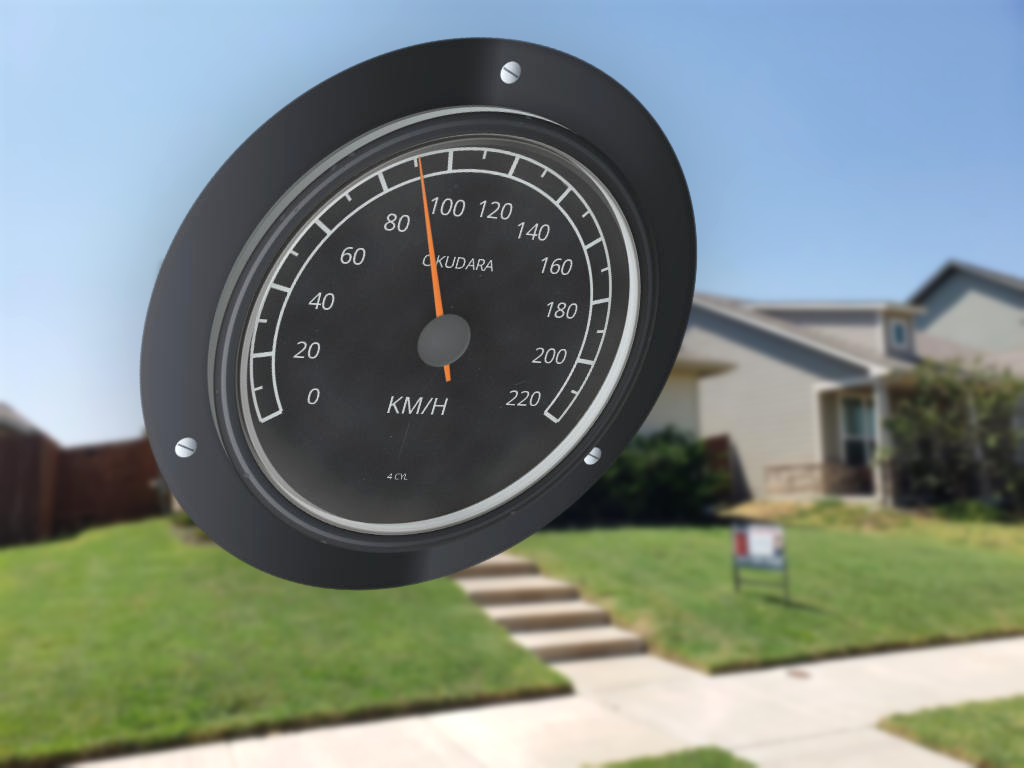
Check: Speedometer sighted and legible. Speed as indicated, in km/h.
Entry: 90 km/h
